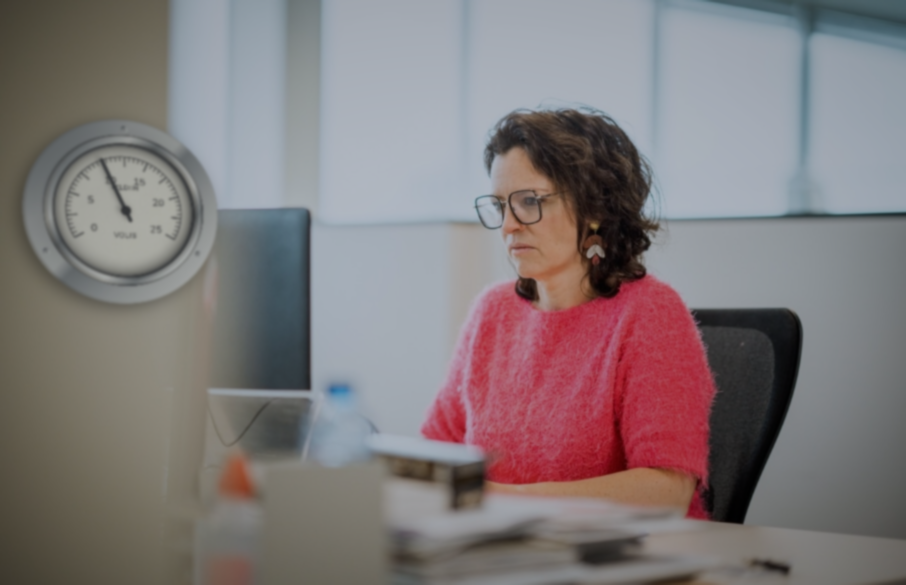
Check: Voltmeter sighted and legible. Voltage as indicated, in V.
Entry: 10 V
